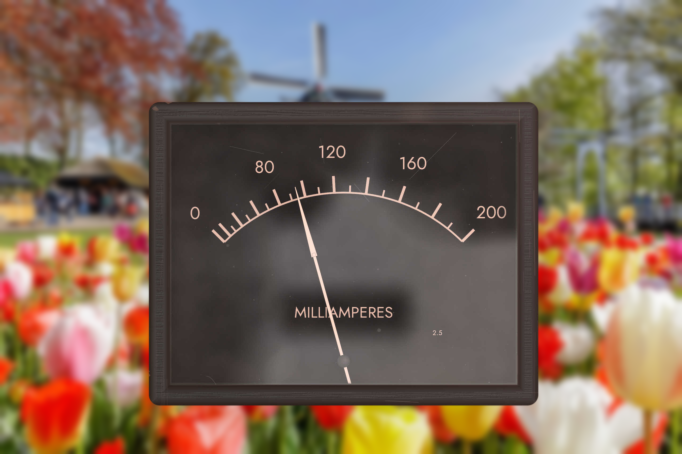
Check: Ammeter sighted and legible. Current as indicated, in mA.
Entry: 95 mA
